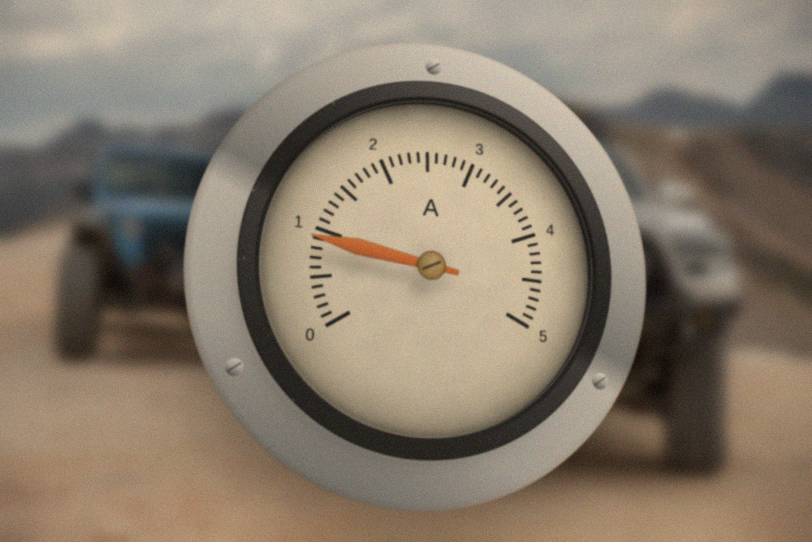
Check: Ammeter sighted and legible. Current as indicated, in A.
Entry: 0.9 A
